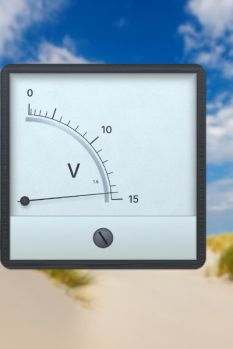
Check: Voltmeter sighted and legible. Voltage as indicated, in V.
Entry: 14.5 V
